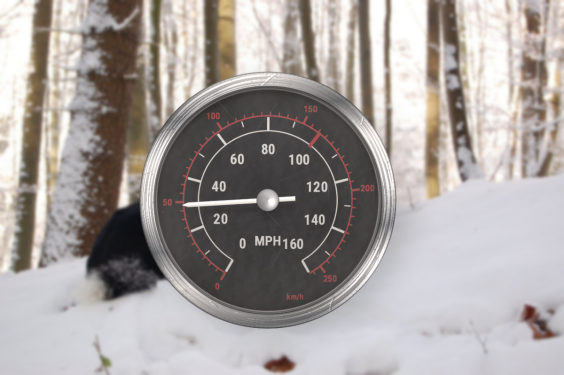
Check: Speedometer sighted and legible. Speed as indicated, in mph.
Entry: 30 mph
